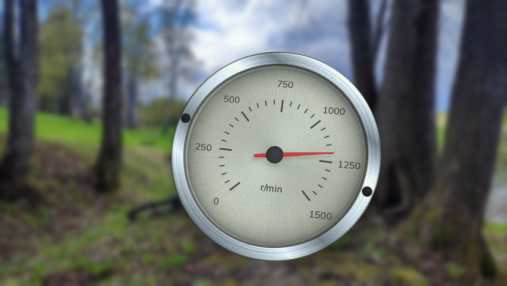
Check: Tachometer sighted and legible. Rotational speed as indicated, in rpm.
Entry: 1200 rpm
